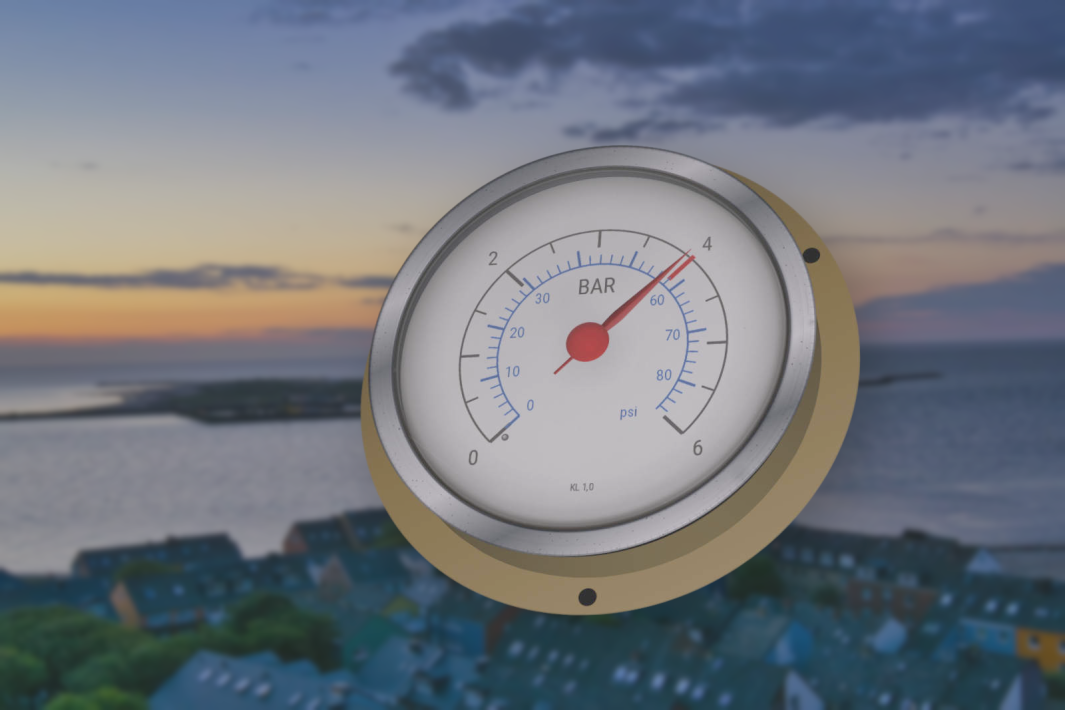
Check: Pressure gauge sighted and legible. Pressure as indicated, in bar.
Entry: 4 bar
